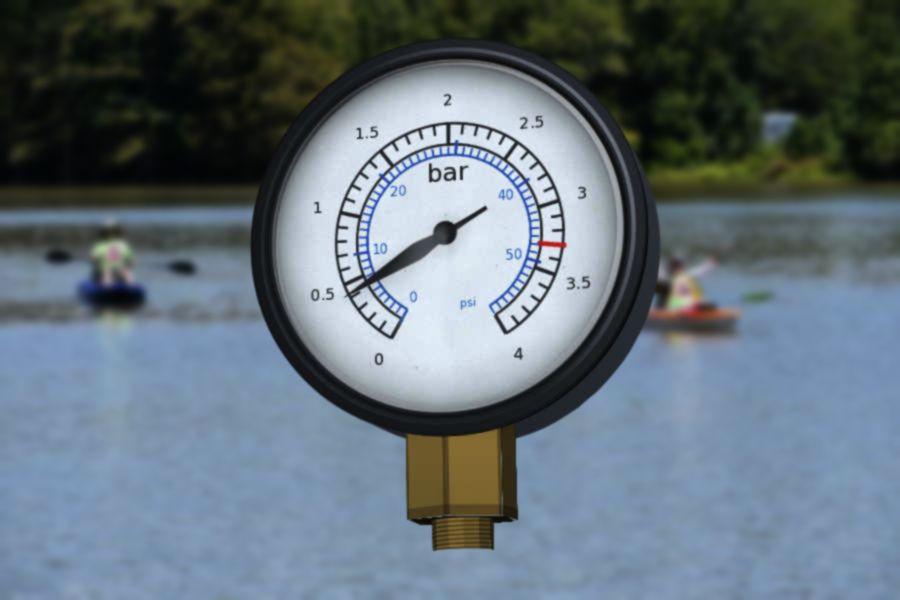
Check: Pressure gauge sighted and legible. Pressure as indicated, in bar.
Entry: 0.4 bar
